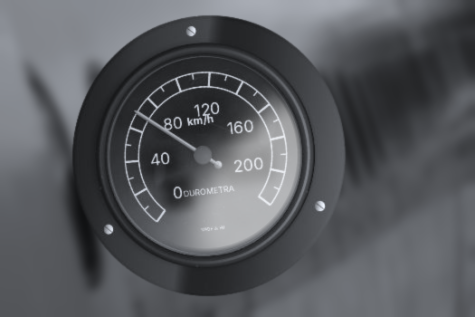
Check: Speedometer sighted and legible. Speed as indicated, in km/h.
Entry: 70 km/h
